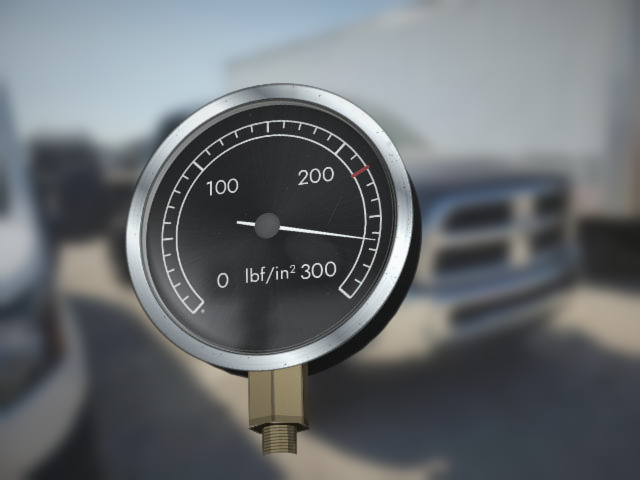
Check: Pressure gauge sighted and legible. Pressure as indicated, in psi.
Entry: 265 psi
